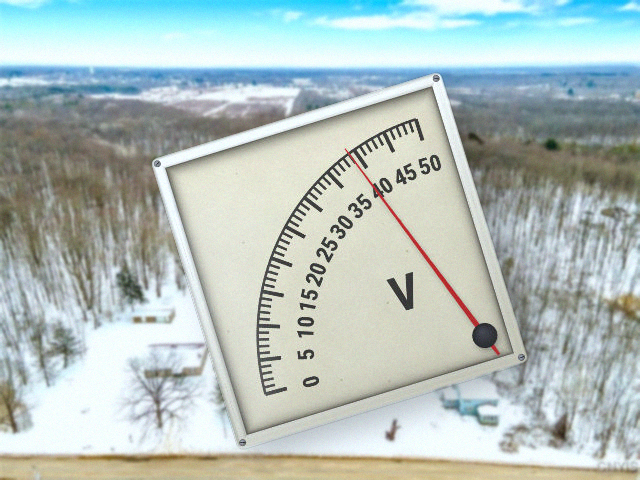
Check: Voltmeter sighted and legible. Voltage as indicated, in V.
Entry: 39 V
